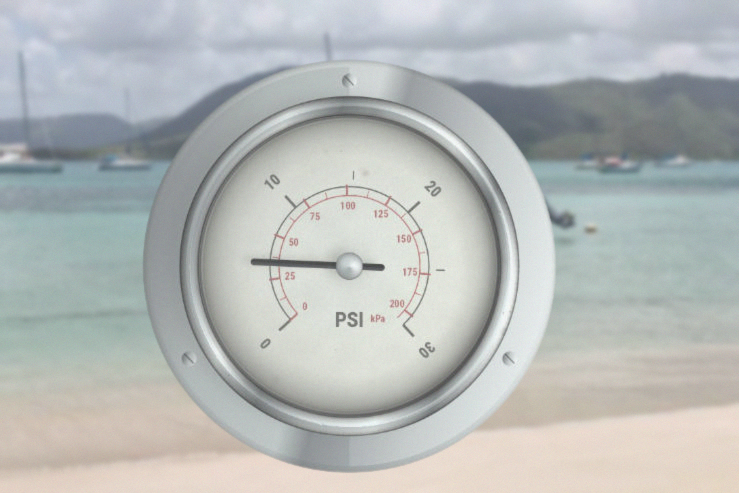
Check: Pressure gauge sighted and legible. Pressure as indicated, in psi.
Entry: 5 psi
